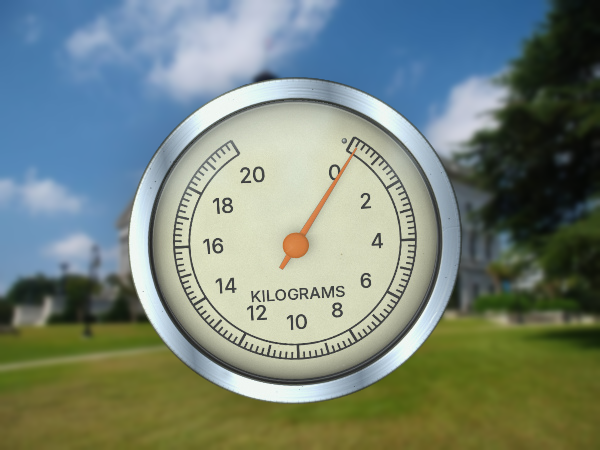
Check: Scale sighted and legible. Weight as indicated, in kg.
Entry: 0.2 kg
